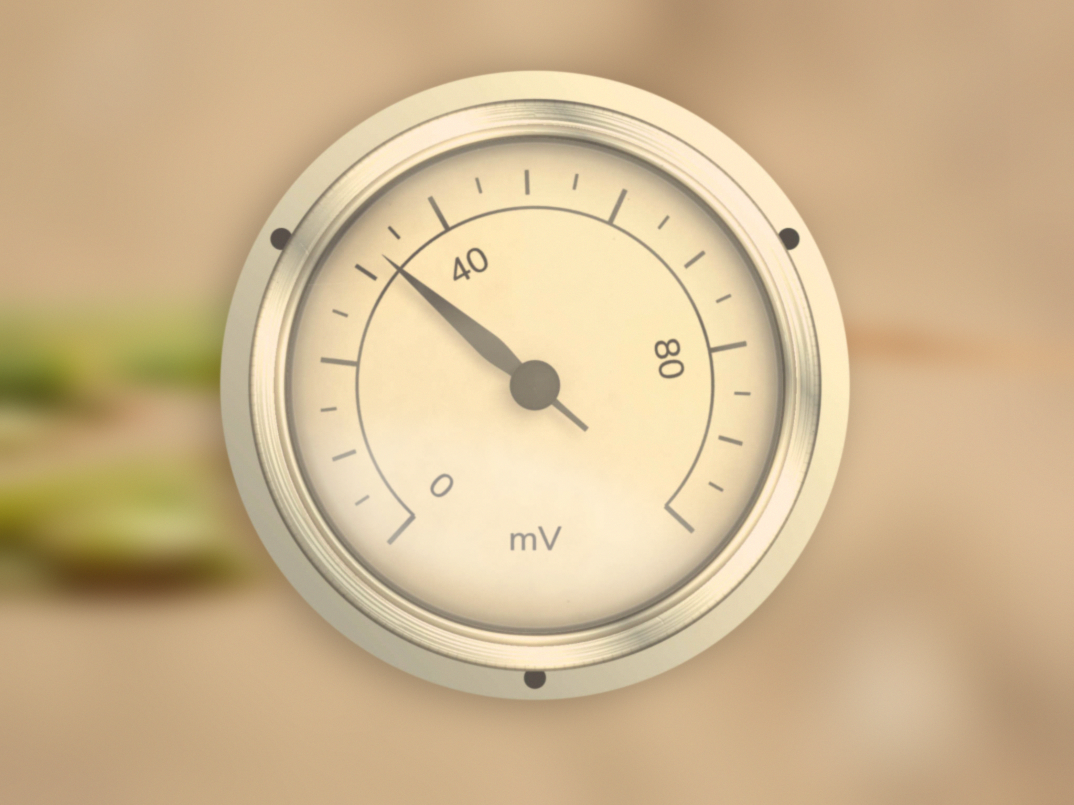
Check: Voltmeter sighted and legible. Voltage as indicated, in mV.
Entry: 32.5 mV
